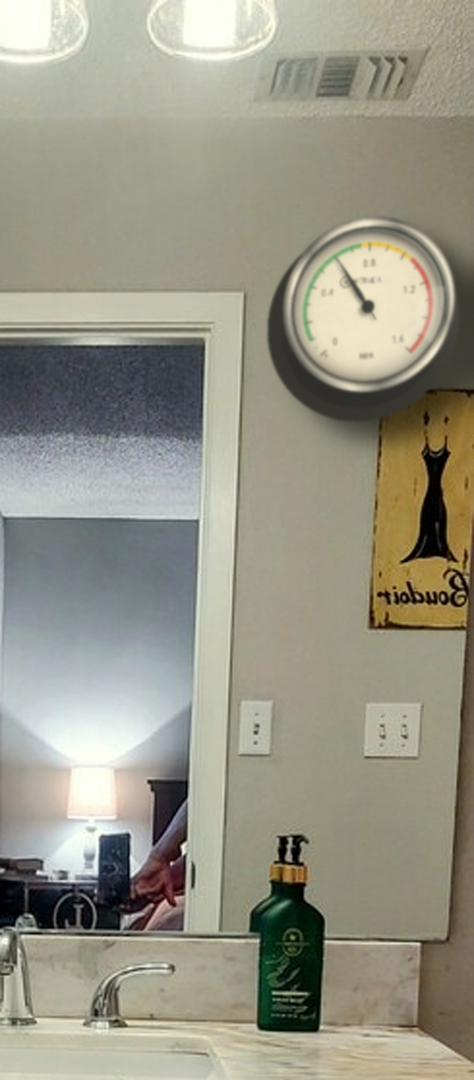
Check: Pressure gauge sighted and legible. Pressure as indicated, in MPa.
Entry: 0.6 MPa
